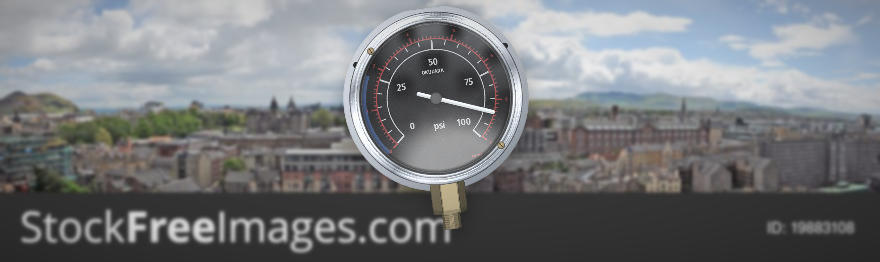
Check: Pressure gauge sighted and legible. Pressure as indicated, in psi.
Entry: 90 psi
